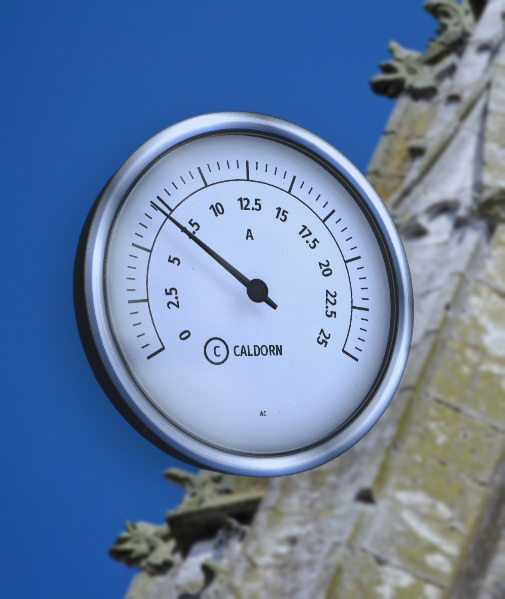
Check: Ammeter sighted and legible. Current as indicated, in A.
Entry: 7 A
